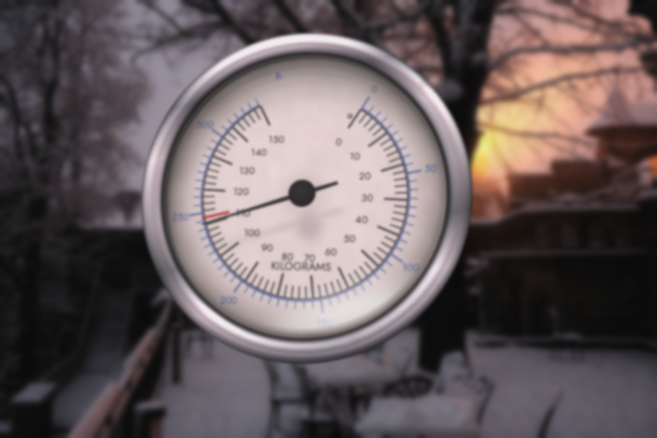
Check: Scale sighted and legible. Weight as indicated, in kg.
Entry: 110 kg
